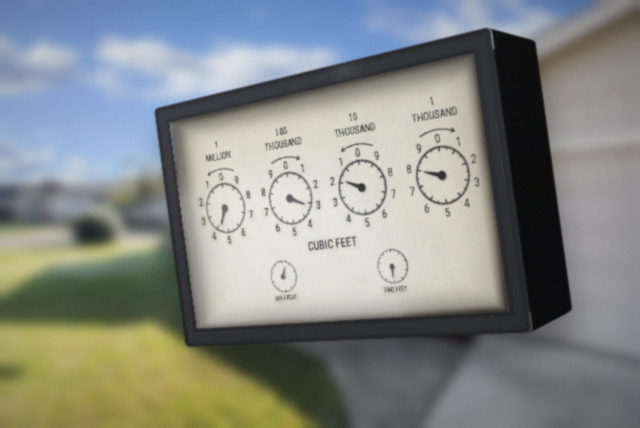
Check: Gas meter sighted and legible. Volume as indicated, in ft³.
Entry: 431800 ft³
